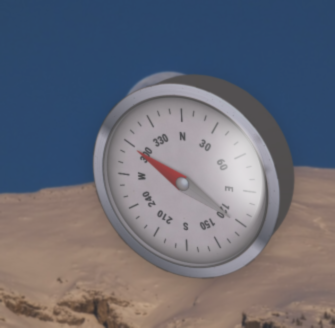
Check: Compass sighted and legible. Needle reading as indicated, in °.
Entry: 300 °
